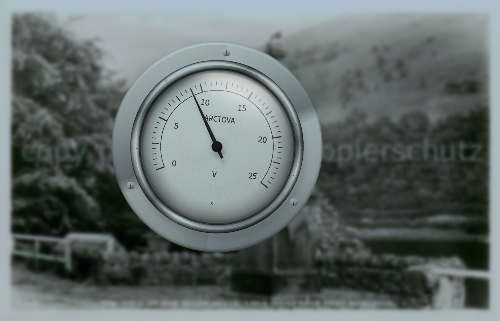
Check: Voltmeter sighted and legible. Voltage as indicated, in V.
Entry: 9 V
